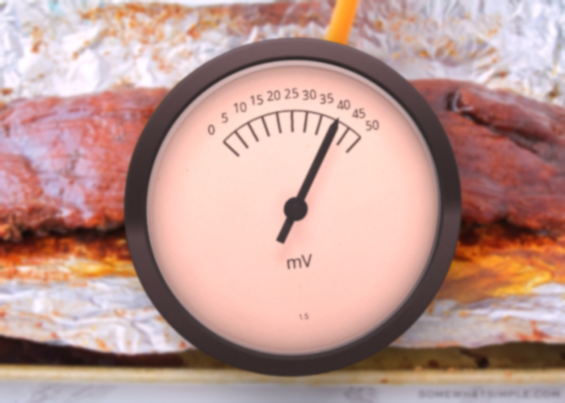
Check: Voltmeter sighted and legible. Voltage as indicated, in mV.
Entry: 40 mV
